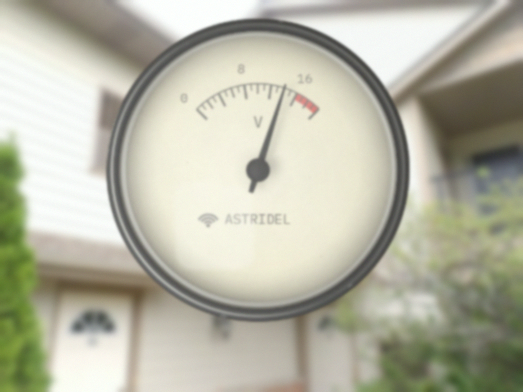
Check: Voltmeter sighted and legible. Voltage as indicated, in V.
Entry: 14 V
